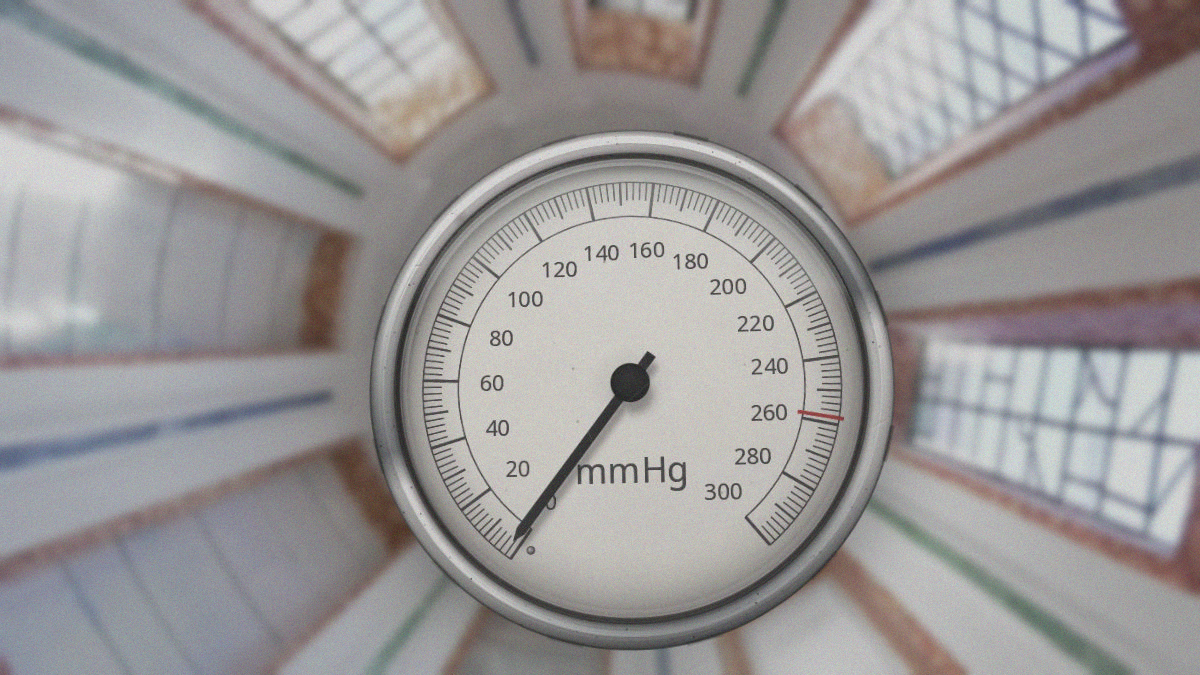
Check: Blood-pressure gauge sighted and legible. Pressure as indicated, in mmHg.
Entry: 2 mmHg
